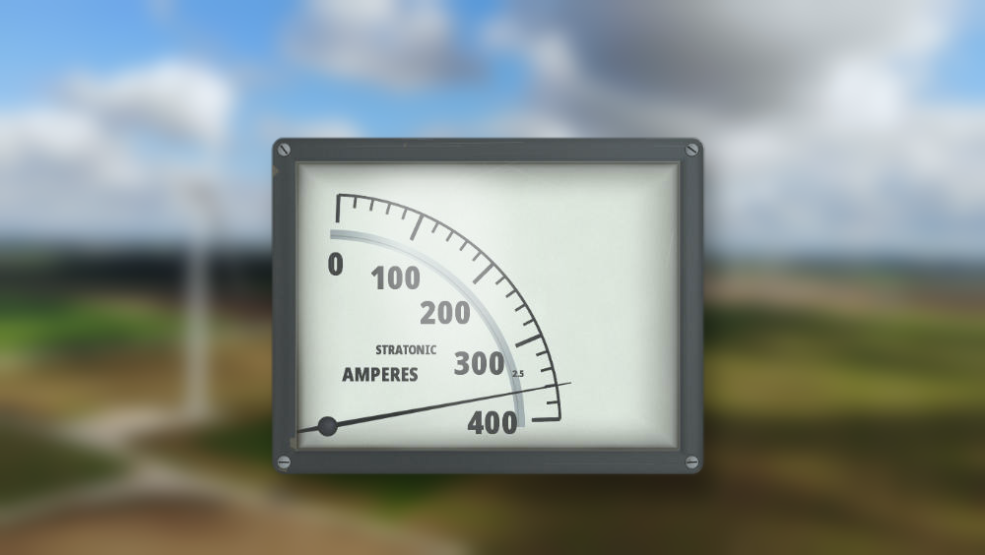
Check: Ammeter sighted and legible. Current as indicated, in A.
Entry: 360 A
